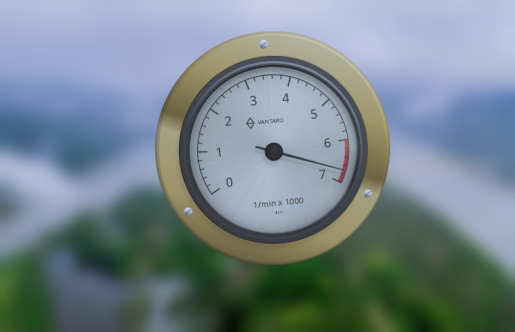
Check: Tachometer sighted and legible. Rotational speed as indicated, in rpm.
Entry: 6700 rpm
